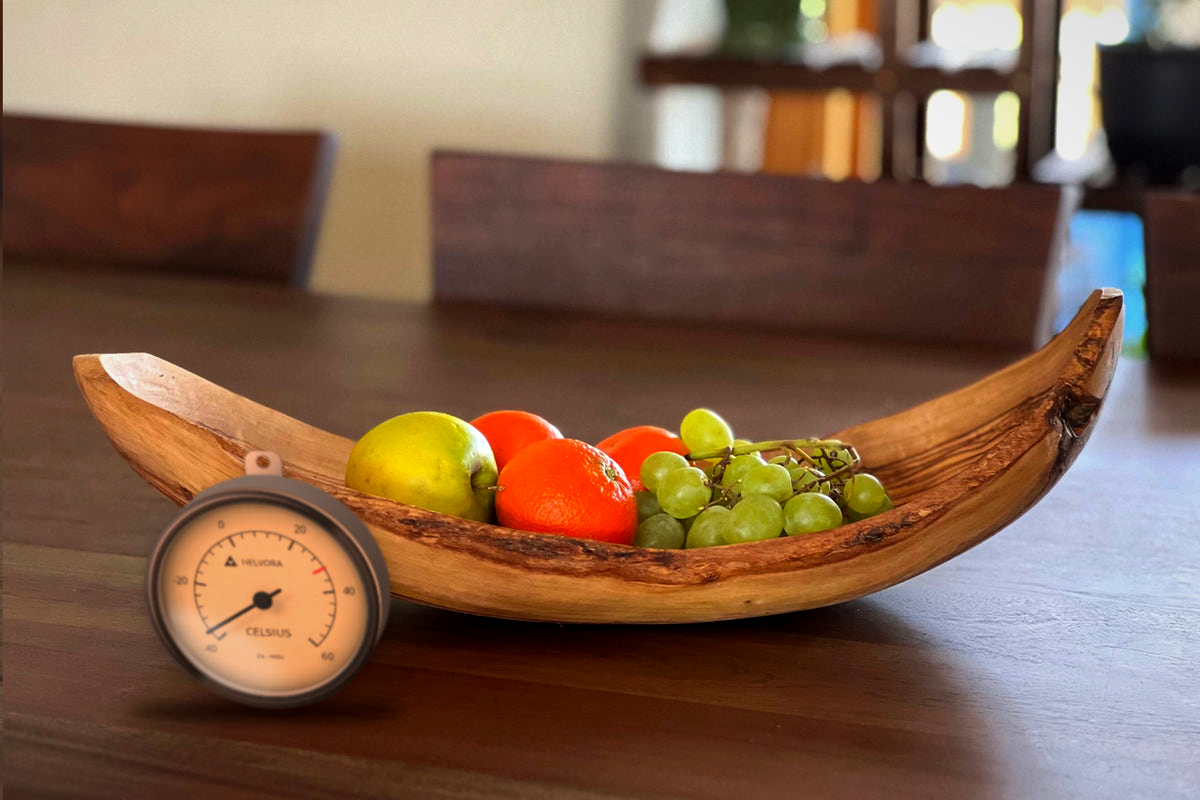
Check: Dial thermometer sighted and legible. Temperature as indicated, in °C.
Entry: -36 °C
